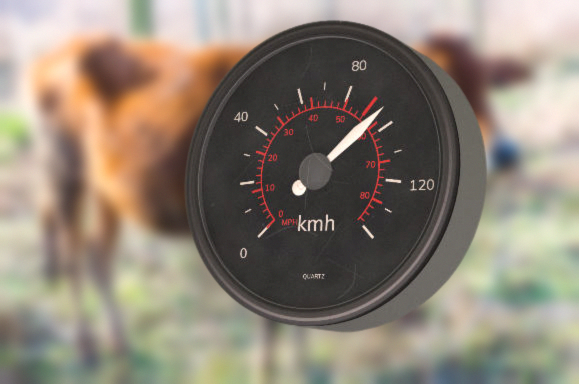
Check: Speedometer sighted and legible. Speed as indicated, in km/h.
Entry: 95 km/h
